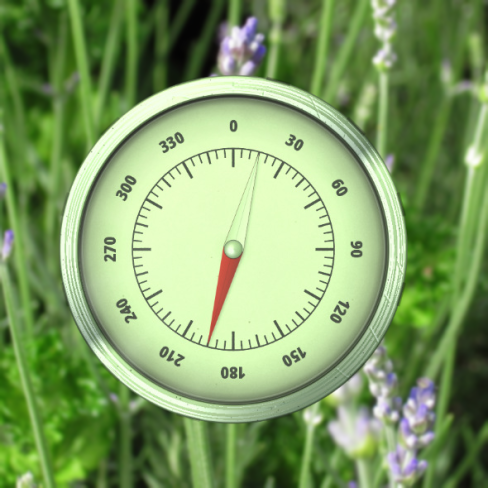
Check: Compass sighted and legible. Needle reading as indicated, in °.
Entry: 195 °
